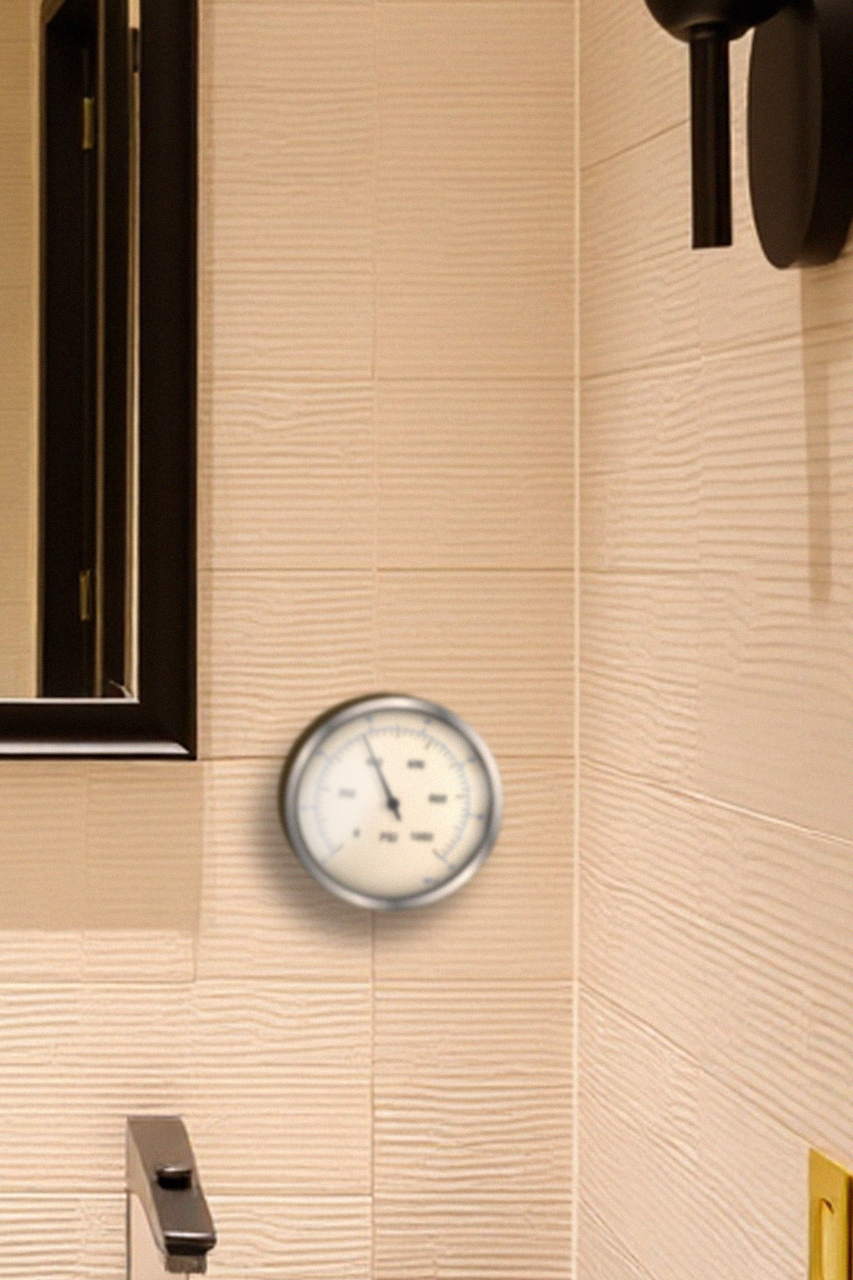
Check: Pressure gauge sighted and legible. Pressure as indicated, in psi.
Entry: 400 psi
